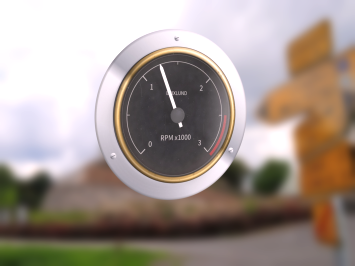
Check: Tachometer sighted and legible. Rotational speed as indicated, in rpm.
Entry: 1250 rpm
